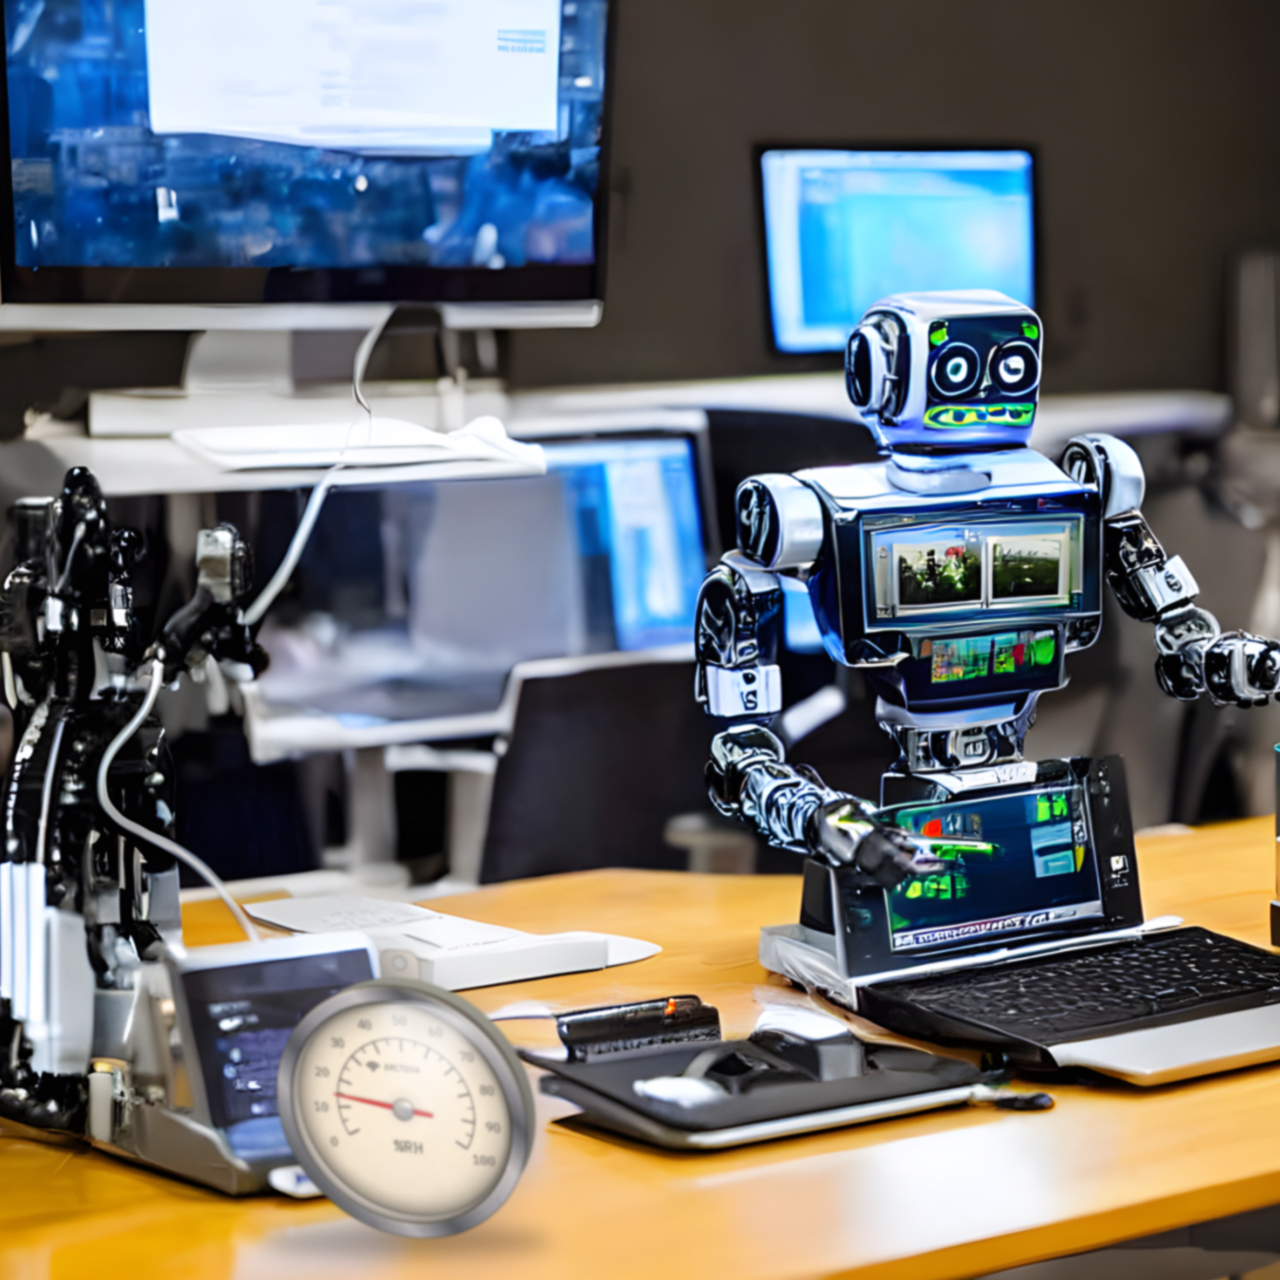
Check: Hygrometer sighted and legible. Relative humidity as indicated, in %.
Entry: 15 %
